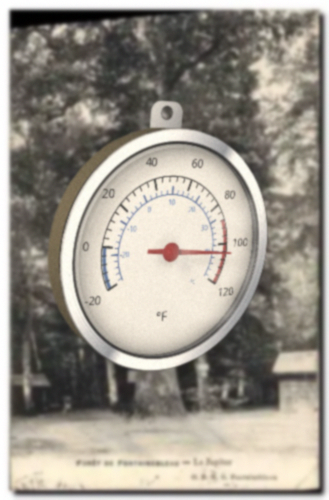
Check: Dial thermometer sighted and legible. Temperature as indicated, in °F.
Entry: 104 °F
